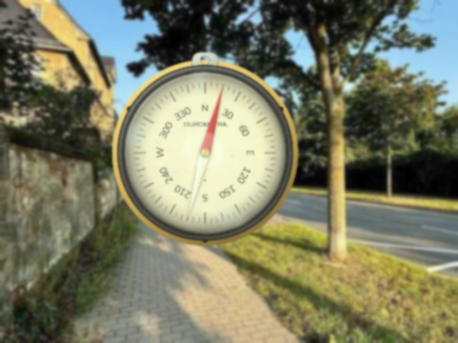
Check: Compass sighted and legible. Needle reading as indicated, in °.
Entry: 15 °
